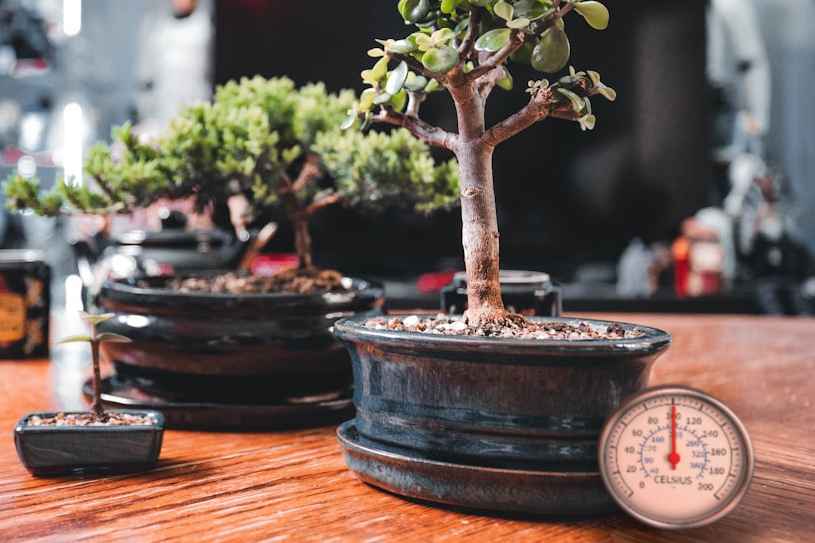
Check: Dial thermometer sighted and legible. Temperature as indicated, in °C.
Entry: 100 °C
